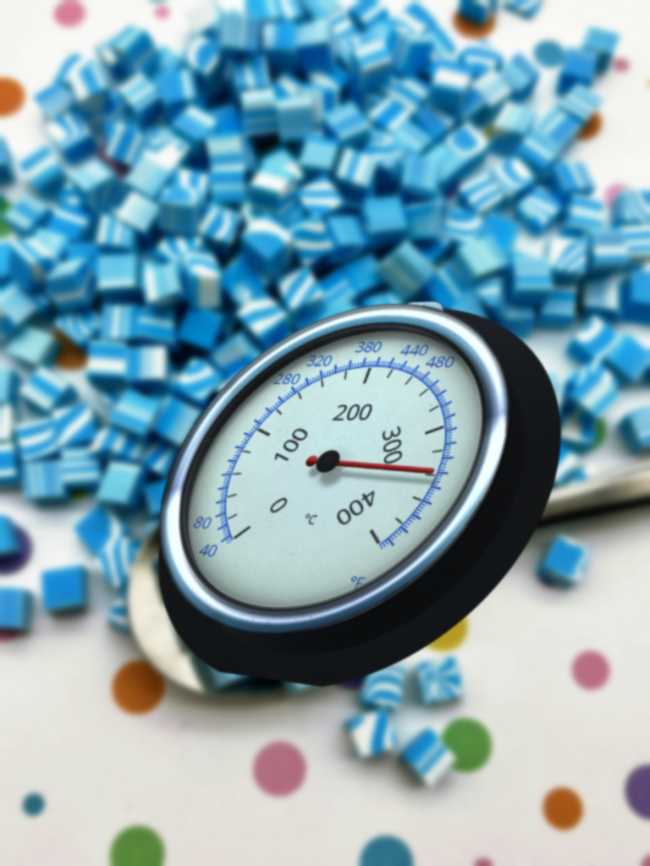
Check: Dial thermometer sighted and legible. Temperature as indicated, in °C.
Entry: 340 °C
